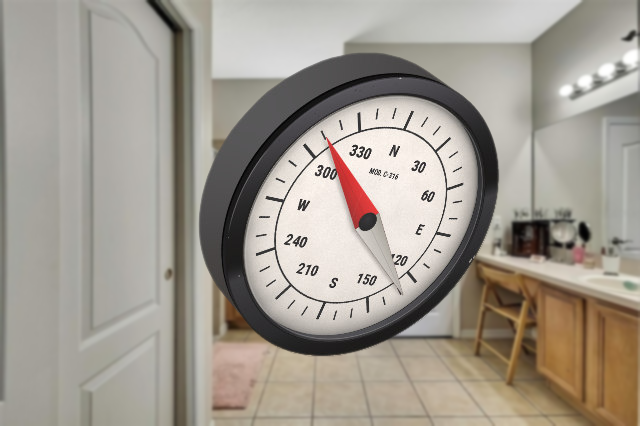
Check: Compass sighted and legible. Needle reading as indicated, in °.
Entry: 310 °
